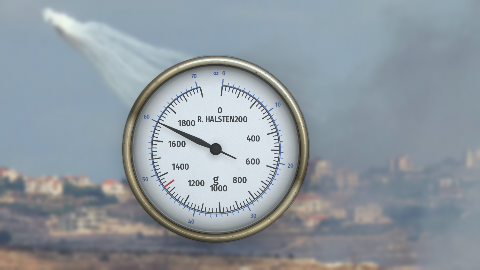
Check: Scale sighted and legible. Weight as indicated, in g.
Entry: 1700 g
